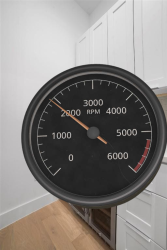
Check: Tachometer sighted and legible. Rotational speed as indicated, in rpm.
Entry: 1900 rpm
